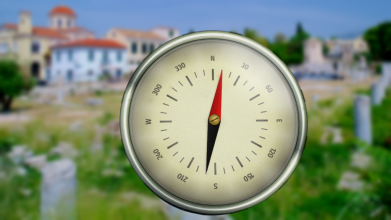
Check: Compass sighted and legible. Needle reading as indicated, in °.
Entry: 10 °
